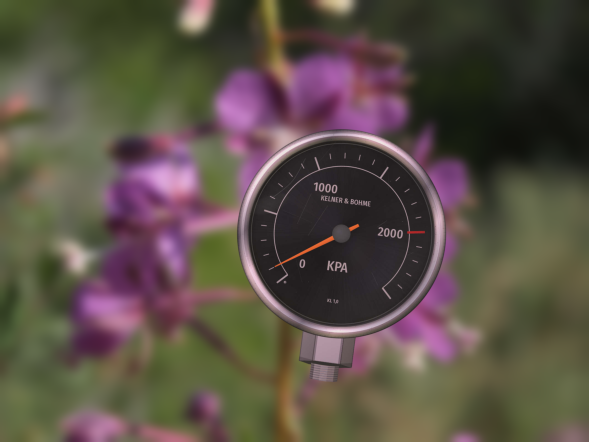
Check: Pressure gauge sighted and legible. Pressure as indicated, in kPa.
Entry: 100 kPa
